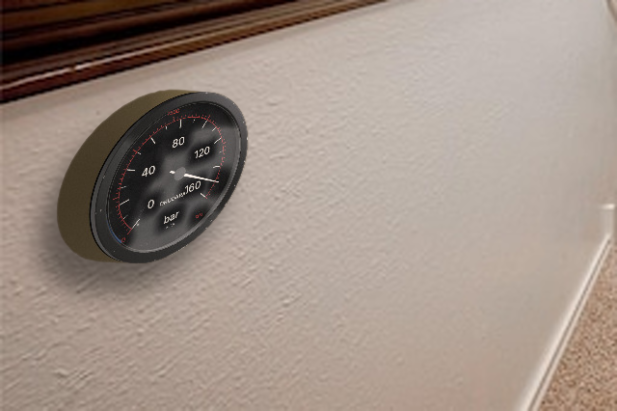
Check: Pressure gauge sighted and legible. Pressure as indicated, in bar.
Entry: 150 bar
